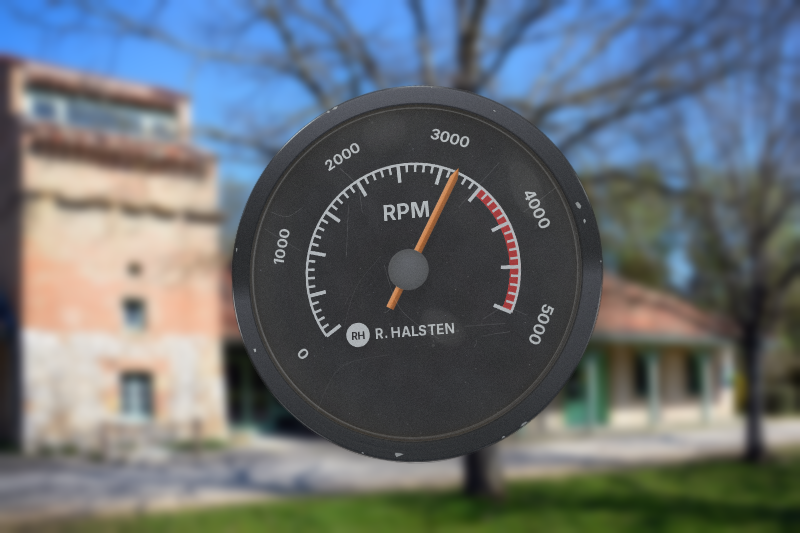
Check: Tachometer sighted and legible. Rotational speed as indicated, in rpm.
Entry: 3200 rpm
